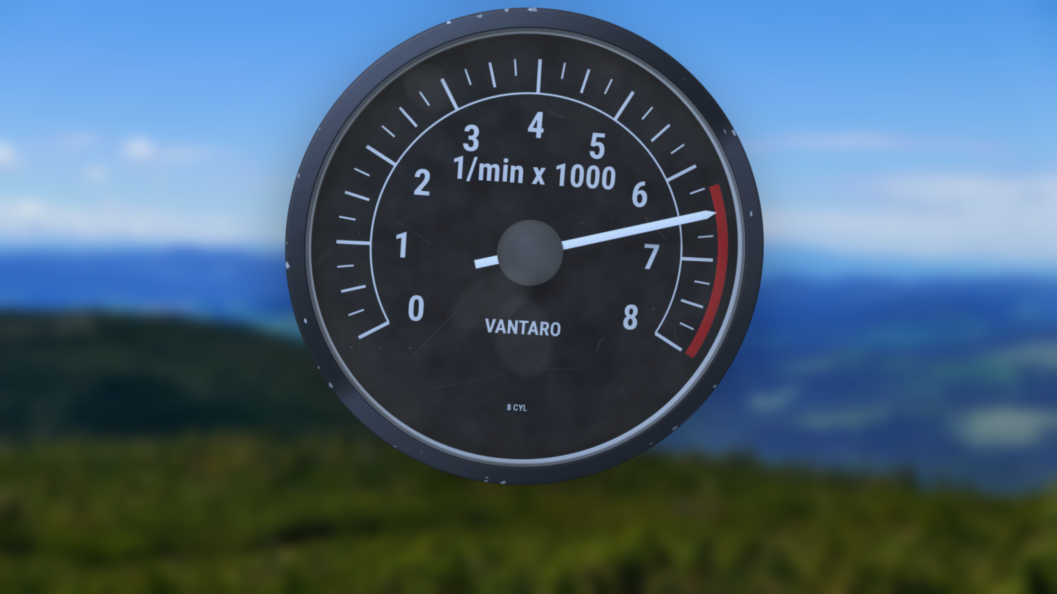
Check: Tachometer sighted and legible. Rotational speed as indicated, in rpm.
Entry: 6500 rpm
